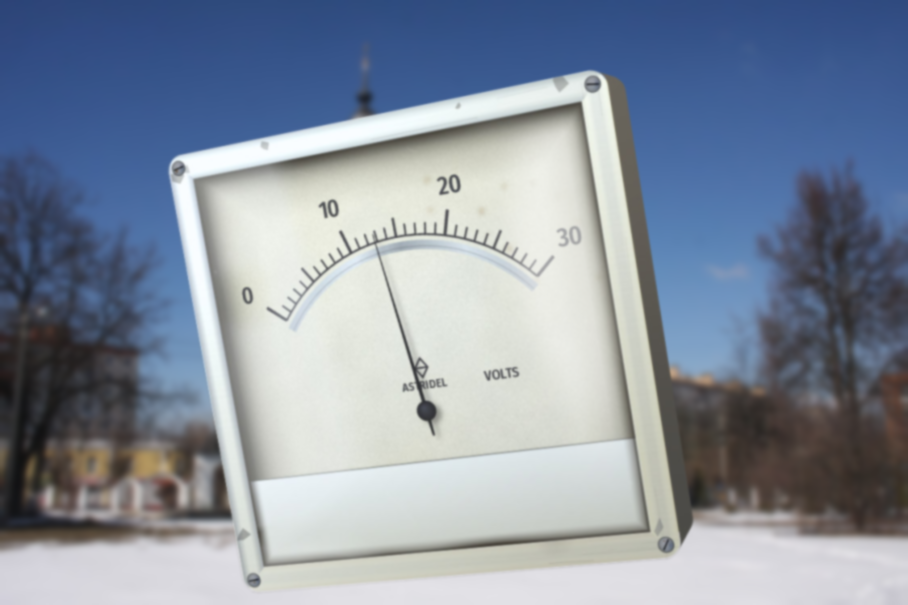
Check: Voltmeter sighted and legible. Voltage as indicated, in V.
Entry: 13 V
